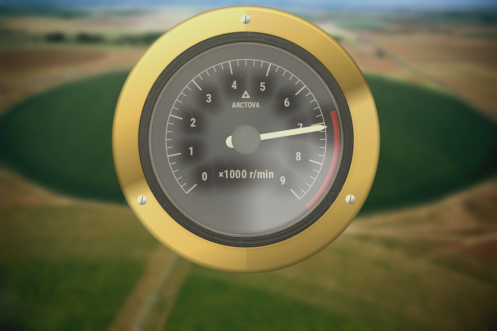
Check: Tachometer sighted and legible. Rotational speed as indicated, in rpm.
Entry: 7100 rpm
